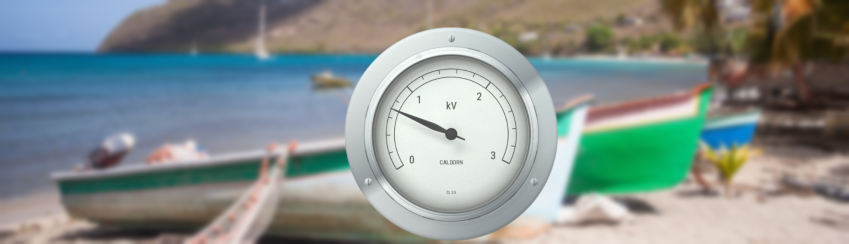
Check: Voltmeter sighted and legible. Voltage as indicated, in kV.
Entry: 0.7 kV
